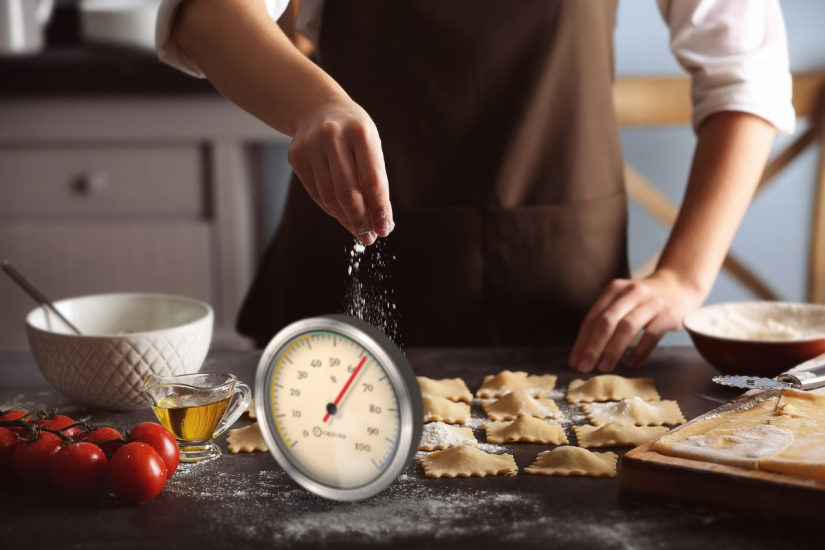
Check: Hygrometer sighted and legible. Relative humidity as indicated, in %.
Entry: 62 %
